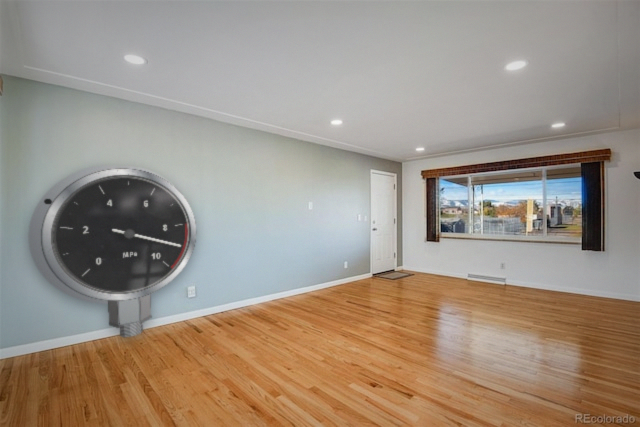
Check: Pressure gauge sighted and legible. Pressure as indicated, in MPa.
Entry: 9 MPa
